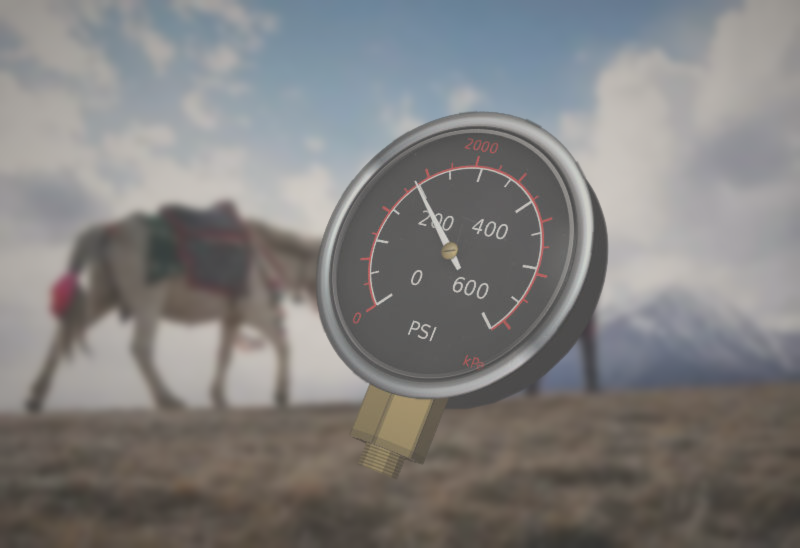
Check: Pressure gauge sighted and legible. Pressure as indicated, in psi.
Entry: 200 psi
